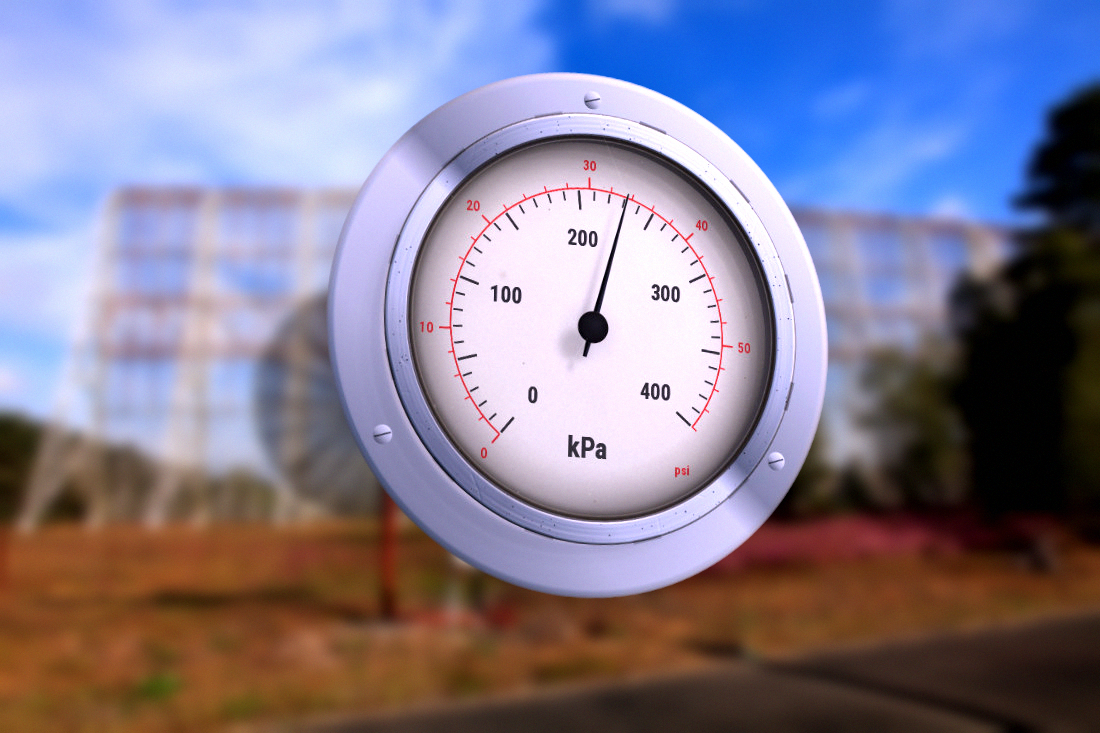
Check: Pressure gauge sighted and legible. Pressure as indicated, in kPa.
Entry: 230 kPa
